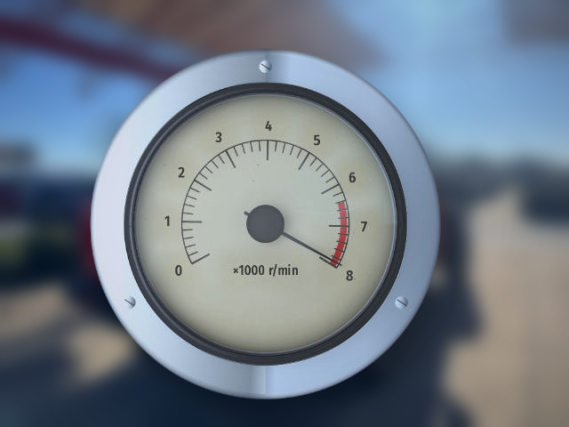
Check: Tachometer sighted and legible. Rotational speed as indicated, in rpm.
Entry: 7900 rpm
